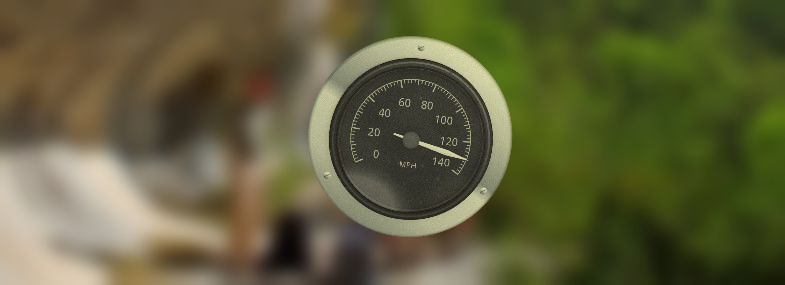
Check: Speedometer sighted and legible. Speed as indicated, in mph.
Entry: 130 mph
